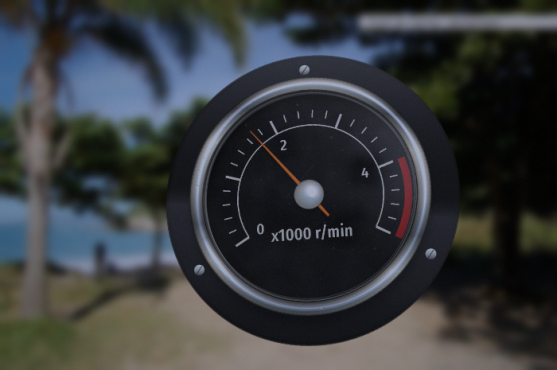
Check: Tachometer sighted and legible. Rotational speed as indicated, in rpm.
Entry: 1700 rpm
